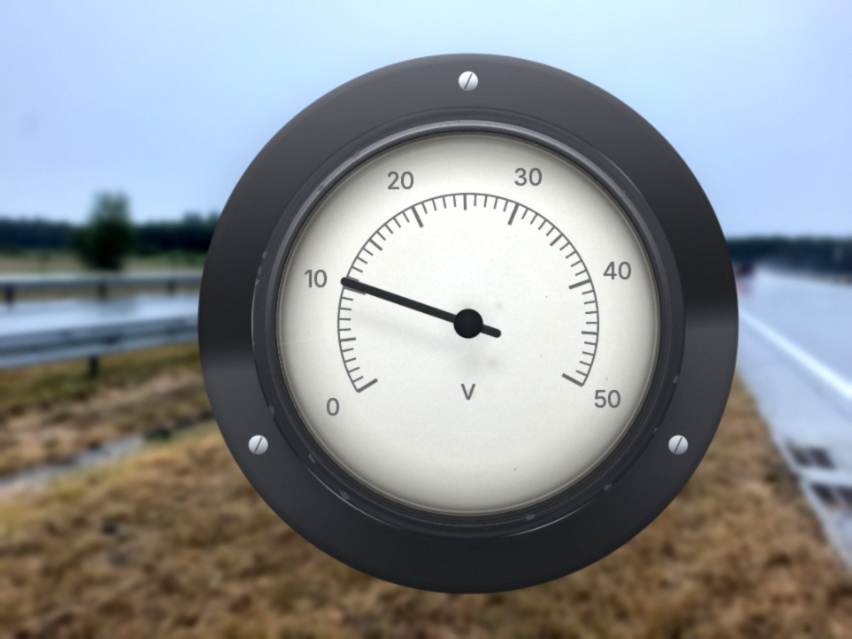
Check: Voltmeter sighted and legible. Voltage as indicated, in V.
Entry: 10.5 V
